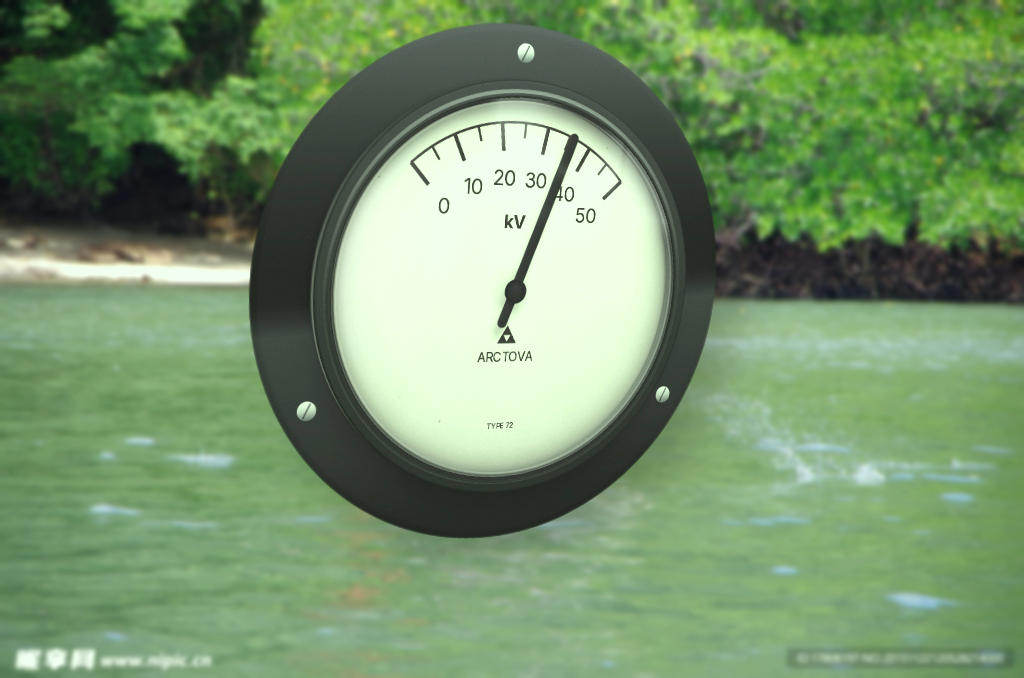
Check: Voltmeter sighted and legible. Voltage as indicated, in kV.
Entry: 35 kV
